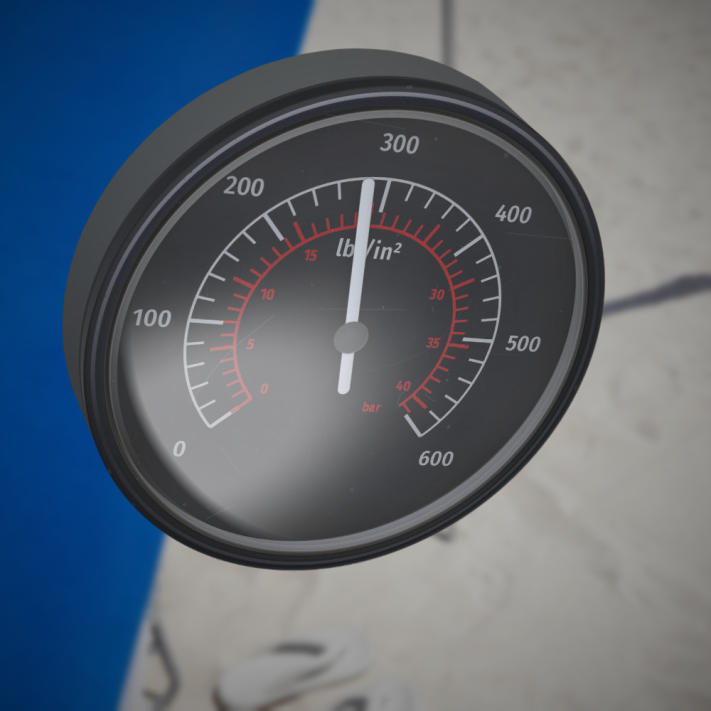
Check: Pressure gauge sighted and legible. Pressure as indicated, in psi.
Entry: 280 psi
